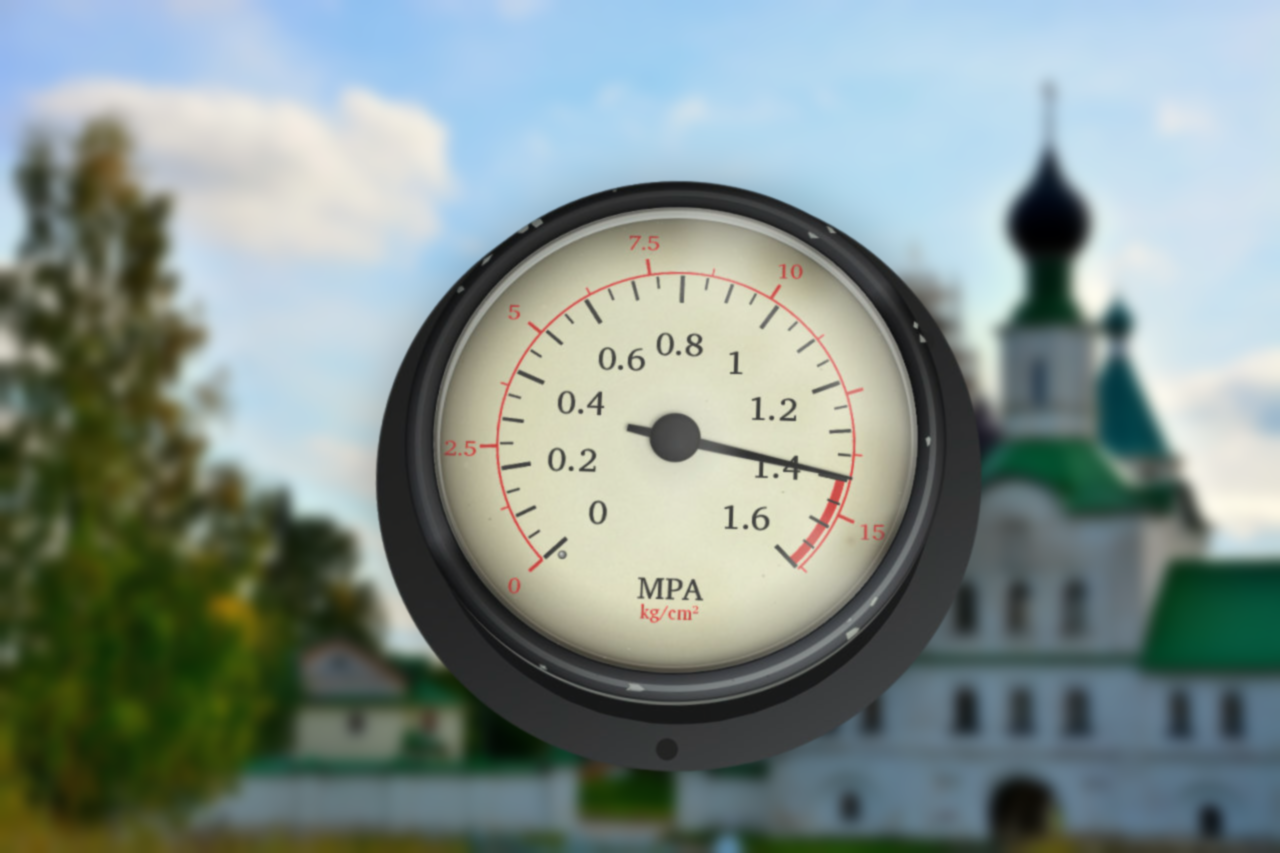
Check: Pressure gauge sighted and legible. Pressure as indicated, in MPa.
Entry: 1.4 MPa
